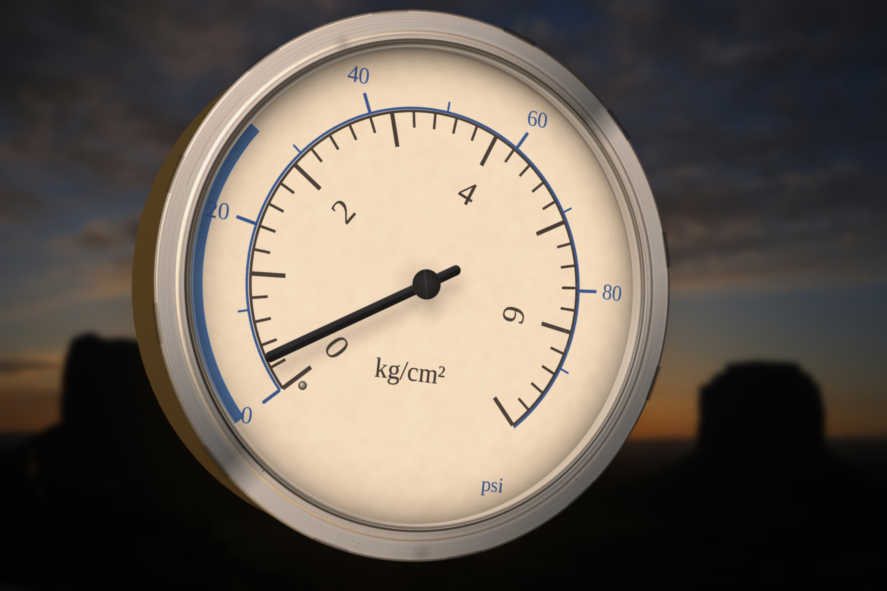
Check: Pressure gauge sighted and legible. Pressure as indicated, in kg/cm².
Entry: 0.3 kg/cm²
